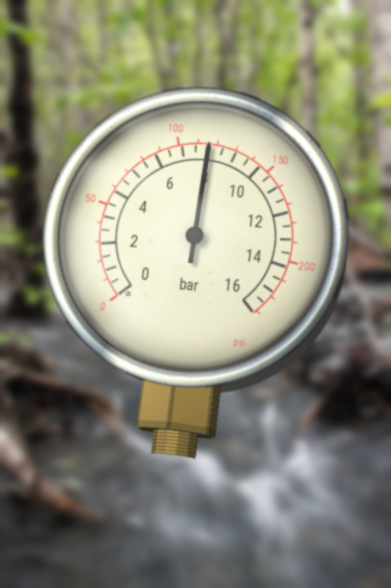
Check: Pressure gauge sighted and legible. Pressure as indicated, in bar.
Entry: 8 bar
